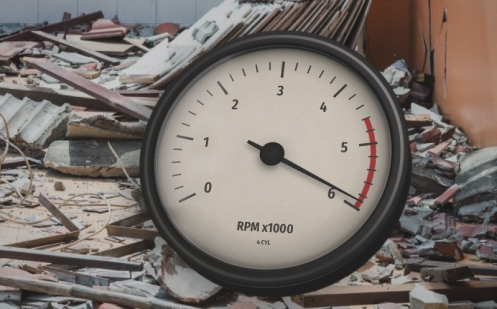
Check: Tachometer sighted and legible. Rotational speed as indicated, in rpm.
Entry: 5900 rpm
